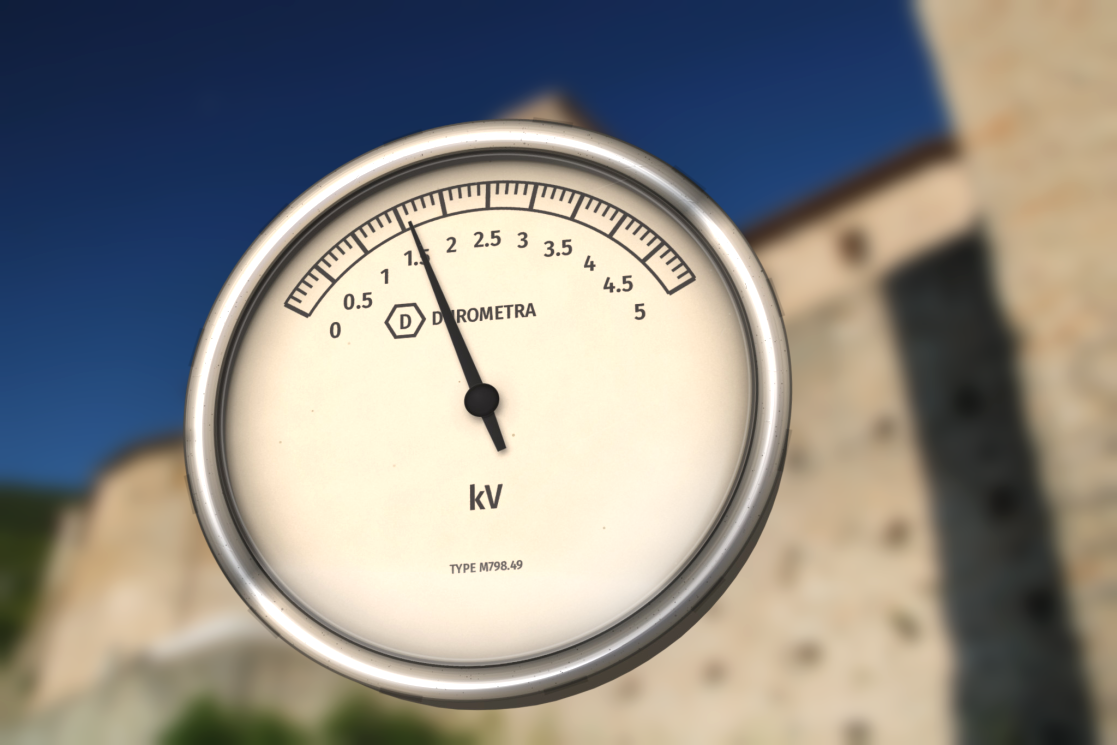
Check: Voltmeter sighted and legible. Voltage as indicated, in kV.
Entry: 1.6 kV
